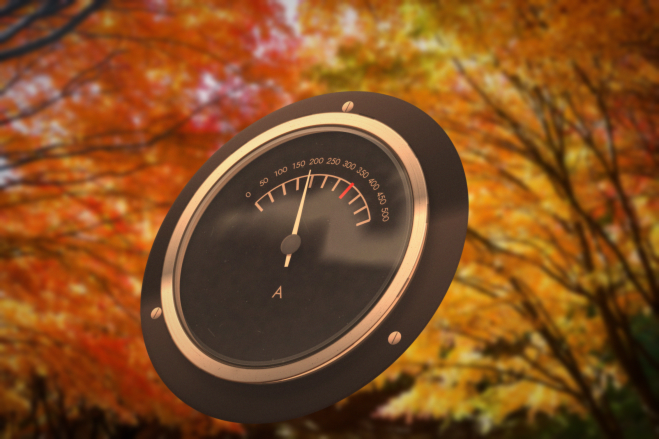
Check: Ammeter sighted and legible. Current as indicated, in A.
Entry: 200 A
